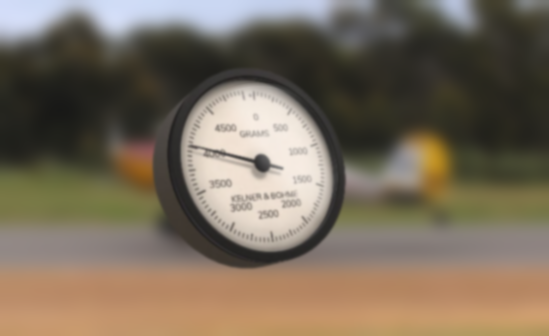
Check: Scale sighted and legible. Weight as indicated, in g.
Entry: 4000 g
